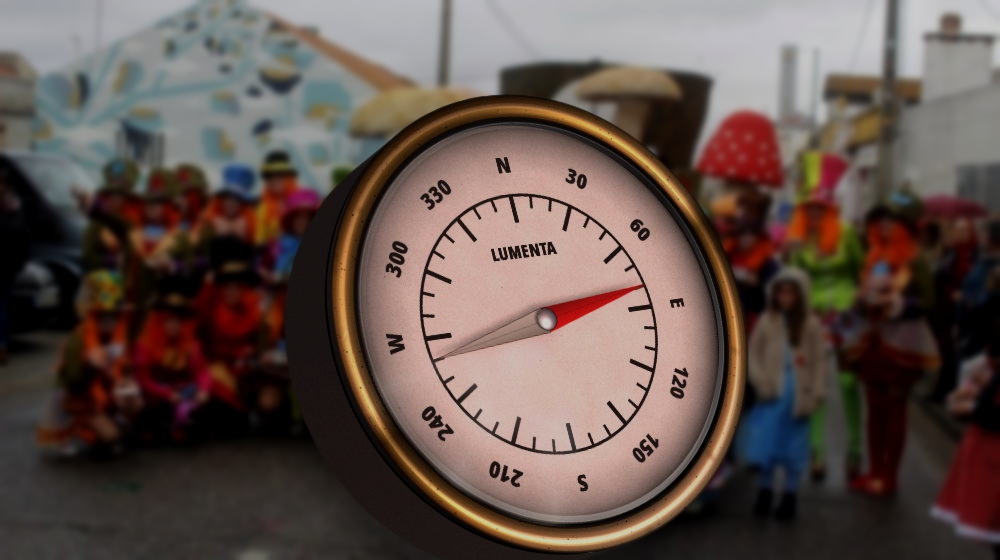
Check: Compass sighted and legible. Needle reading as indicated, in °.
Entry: 80 °
